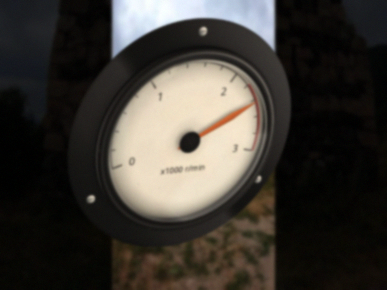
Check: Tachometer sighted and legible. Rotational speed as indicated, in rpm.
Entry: 2400 rpm
